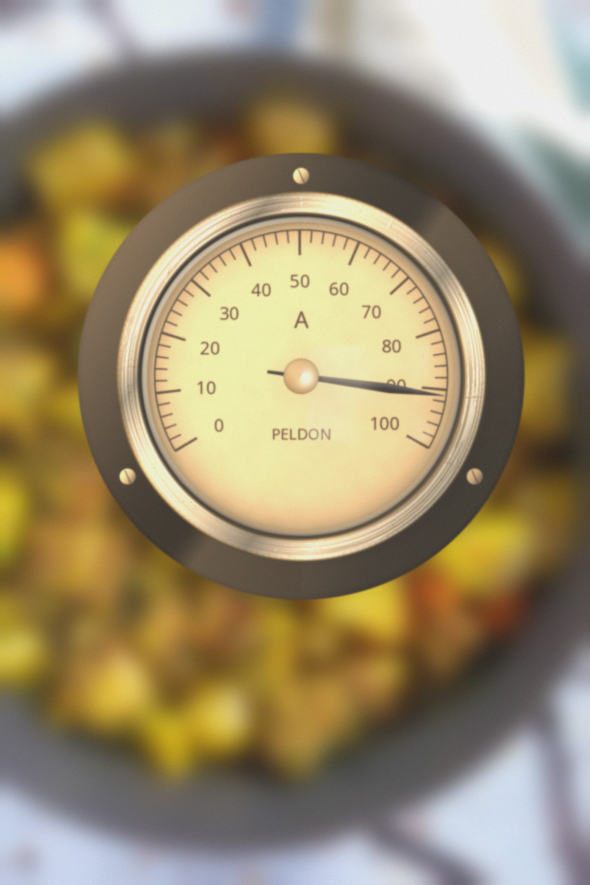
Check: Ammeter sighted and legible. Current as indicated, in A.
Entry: 91 A
